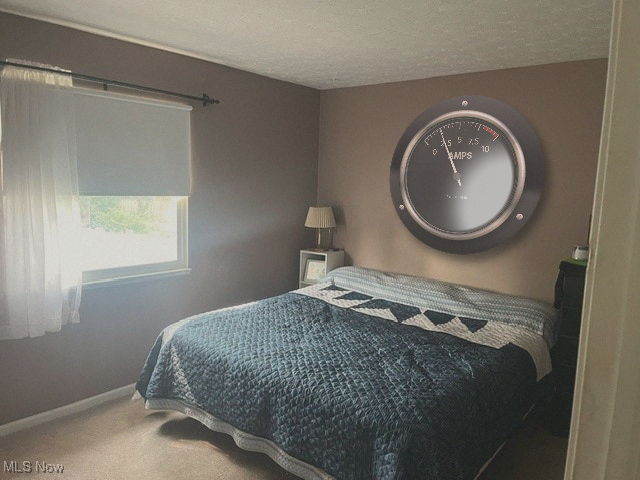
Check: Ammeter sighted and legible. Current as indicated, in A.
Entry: 2.5 A
